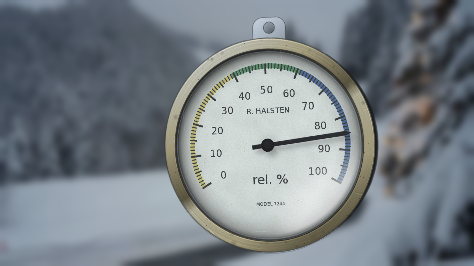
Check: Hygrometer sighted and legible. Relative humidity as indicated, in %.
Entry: 85 %
